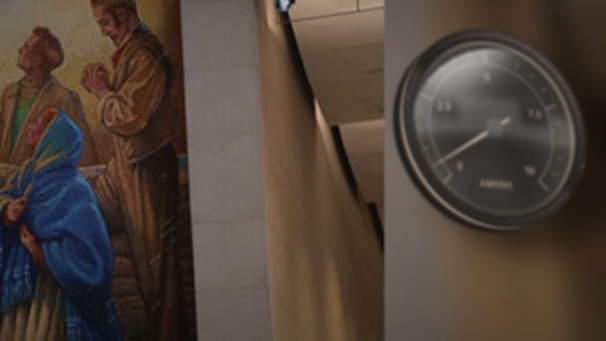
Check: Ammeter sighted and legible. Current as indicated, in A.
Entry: 0.5 A
